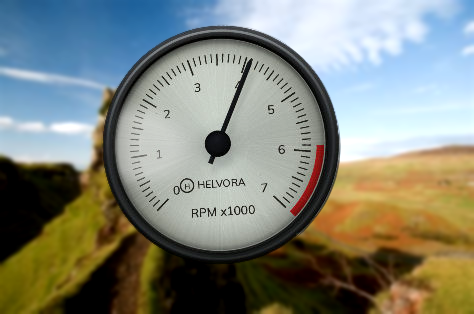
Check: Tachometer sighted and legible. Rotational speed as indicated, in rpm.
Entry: 4100 rpm
